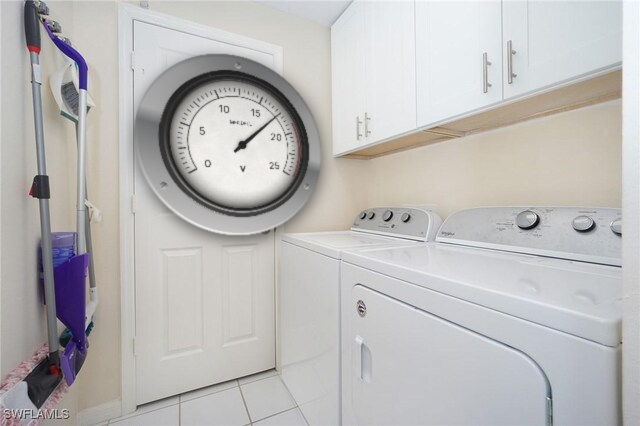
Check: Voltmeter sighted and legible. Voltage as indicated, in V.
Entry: 17.5 V
